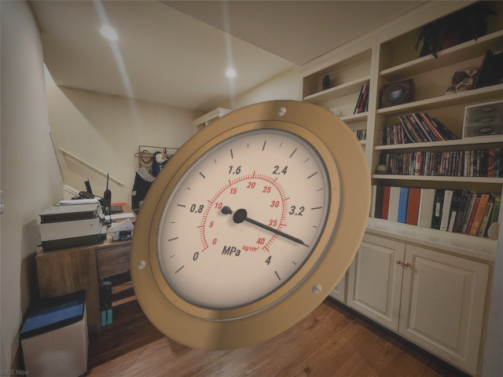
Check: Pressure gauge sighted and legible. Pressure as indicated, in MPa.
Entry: 3.6 MPa
